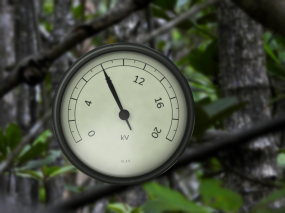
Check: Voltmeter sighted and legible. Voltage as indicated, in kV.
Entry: 8 kV
